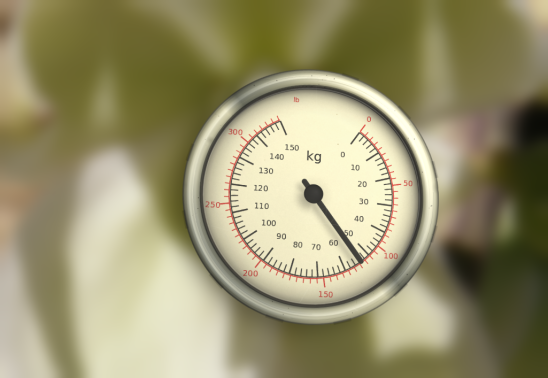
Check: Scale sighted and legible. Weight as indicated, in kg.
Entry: 54 kg
